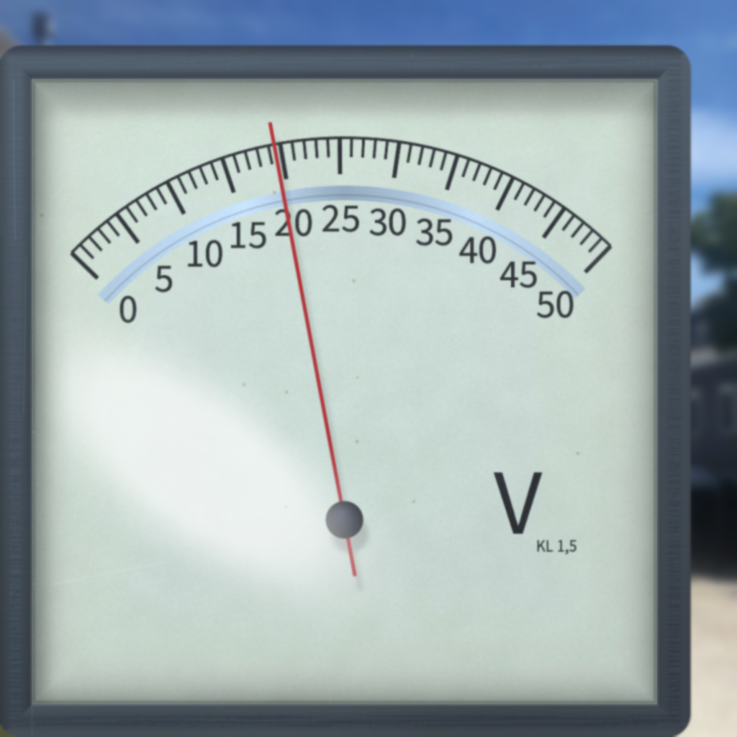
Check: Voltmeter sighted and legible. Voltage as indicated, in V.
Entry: 19.5 V
